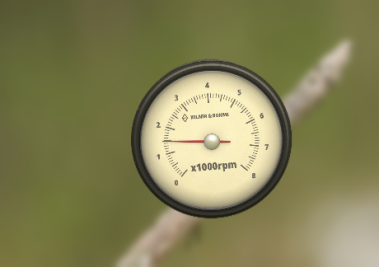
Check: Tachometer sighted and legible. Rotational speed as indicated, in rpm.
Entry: 1500 rpm
